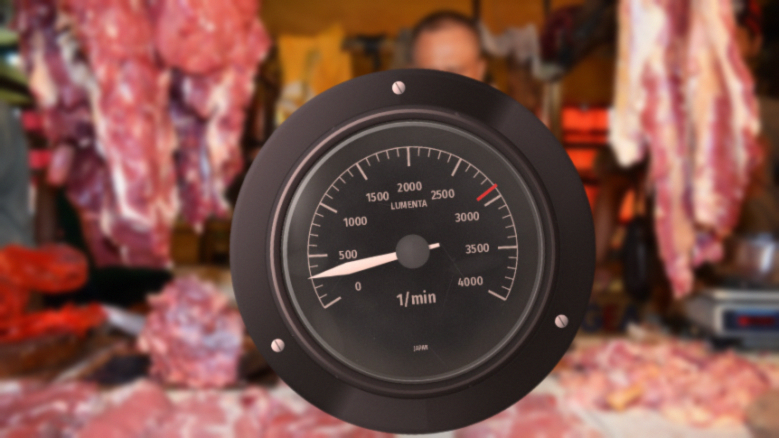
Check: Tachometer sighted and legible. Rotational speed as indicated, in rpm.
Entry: 300 rpm
